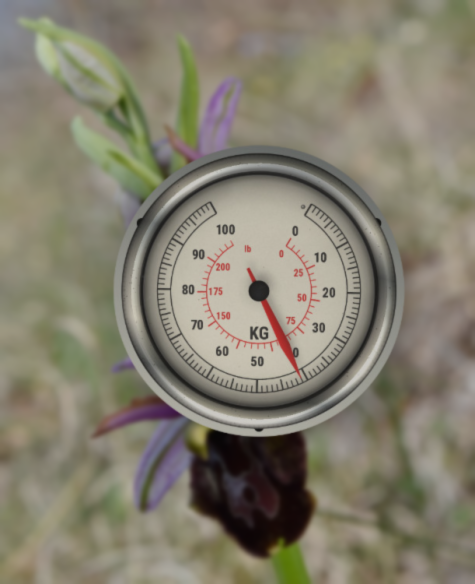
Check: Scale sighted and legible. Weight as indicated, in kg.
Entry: 41 kg
